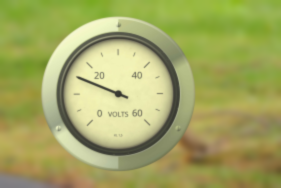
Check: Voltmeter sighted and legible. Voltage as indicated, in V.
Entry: 15 V
